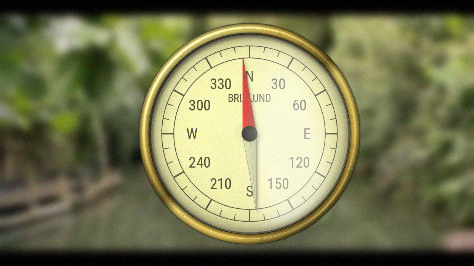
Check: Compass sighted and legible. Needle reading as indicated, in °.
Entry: 355 °
